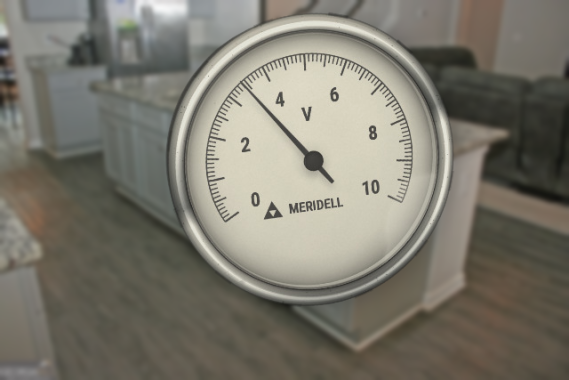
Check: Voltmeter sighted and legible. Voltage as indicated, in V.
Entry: 3.4 V
